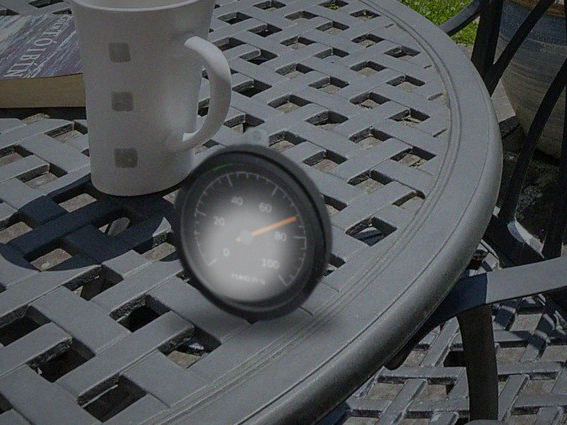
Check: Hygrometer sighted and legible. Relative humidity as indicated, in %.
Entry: 72 %
